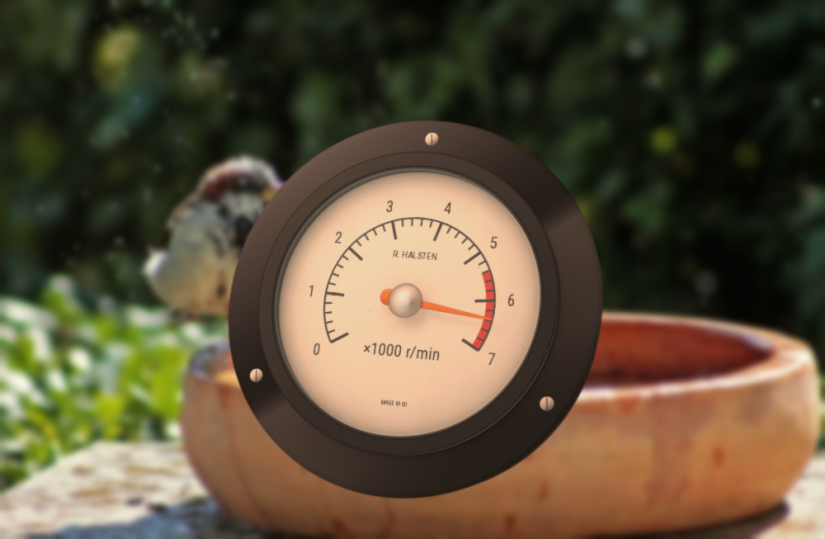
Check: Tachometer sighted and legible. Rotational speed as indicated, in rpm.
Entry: 6400 rpm
